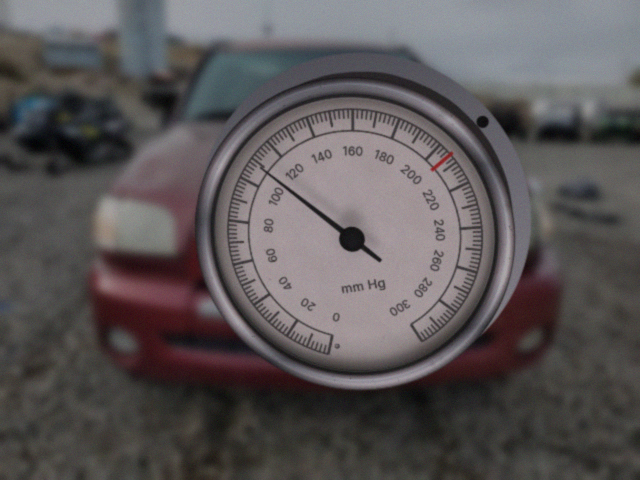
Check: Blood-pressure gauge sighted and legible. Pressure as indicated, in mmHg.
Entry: 110 mmHg
